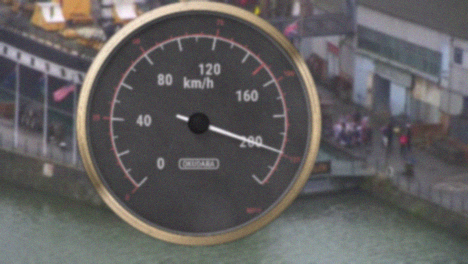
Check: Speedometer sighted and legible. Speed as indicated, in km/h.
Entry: 200 km/h
